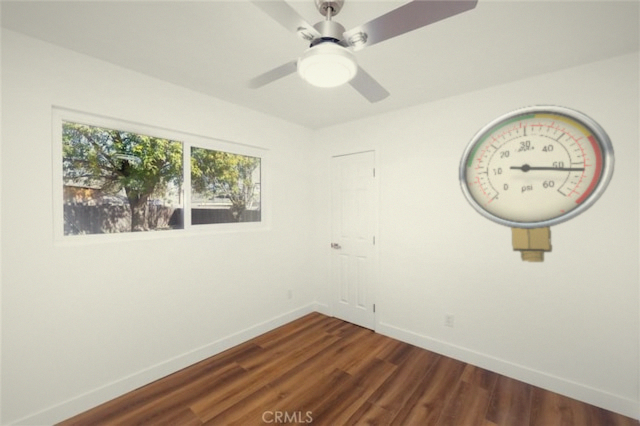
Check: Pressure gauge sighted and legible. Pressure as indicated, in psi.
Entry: 52 psi
